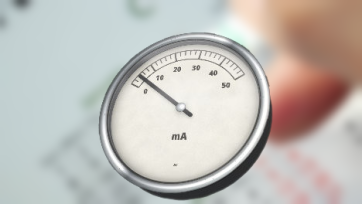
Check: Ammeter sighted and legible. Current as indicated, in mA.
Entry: 4 mA
